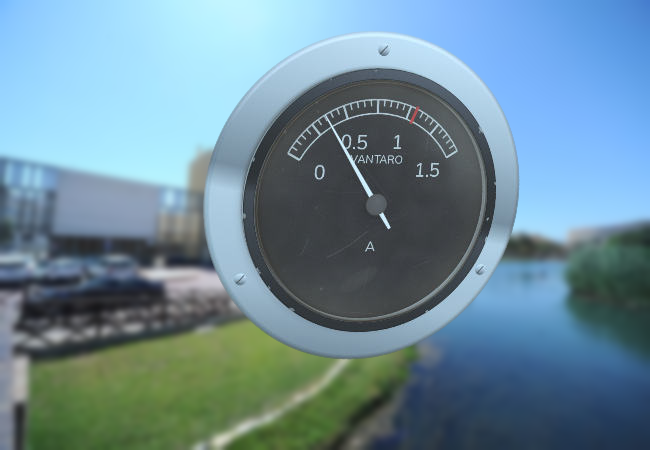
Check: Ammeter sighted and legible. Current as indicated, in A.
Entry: 0.35 A
